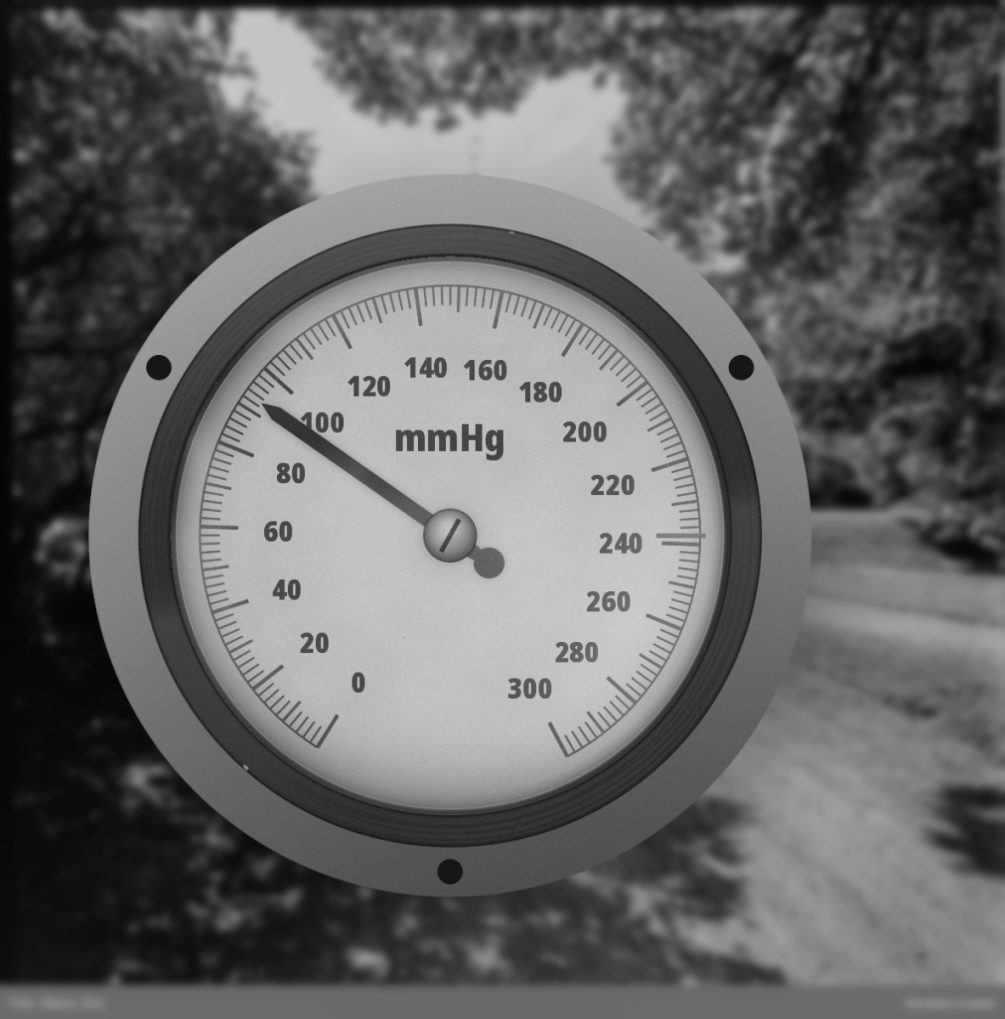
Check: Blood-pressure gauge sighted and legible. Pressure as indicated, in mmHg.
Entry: 93 mmHg
